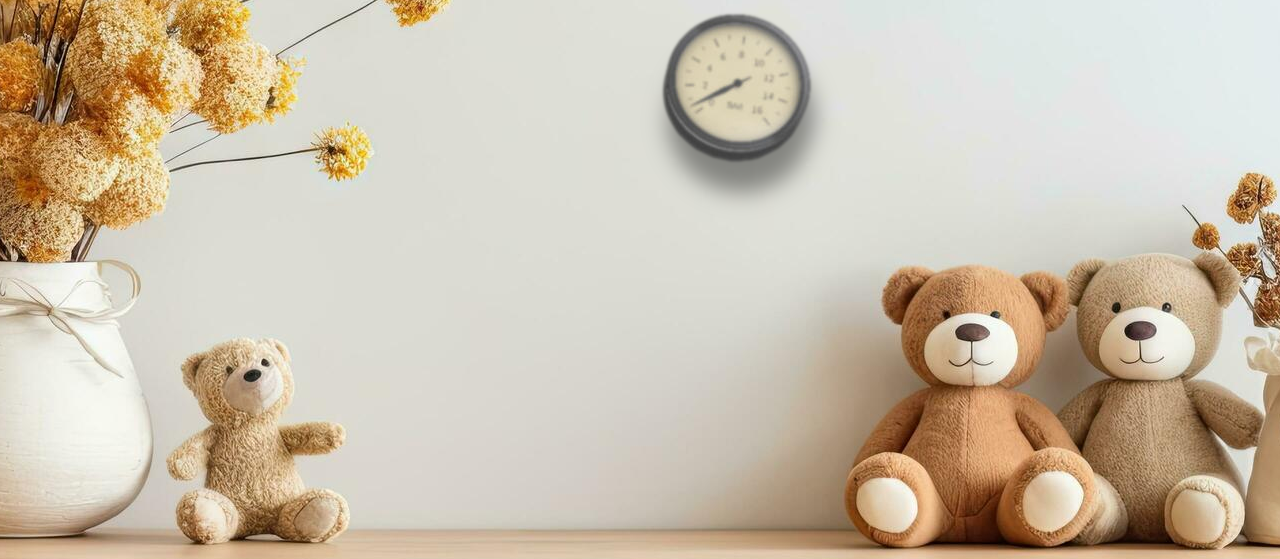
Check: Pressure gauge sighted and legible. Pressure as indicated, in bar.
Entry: 0.5 bar
